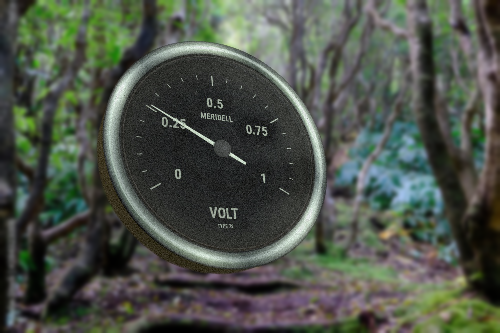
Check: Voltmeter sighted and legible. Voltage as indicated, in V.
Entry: 0.25 V
